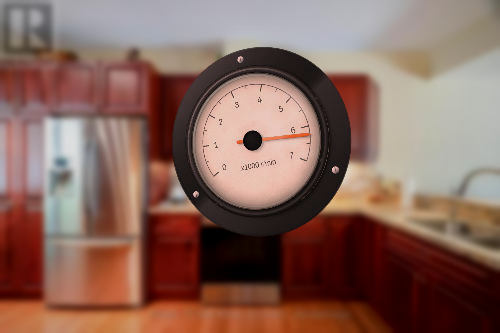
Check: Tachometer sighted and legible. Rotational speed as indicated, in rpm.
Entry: 6250 rpm
